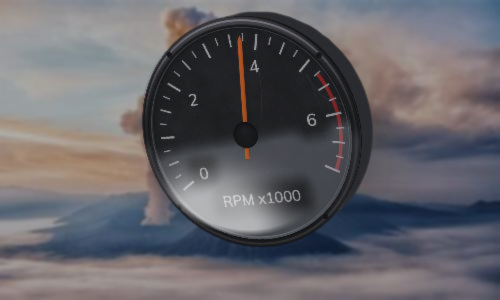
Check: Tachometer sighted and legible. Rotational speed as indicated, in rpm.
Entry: 3750 rpm
